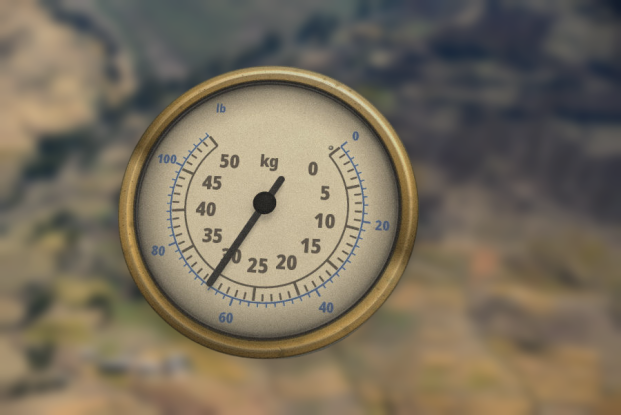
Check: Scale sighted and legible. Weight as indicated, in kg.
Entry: 30 kg
